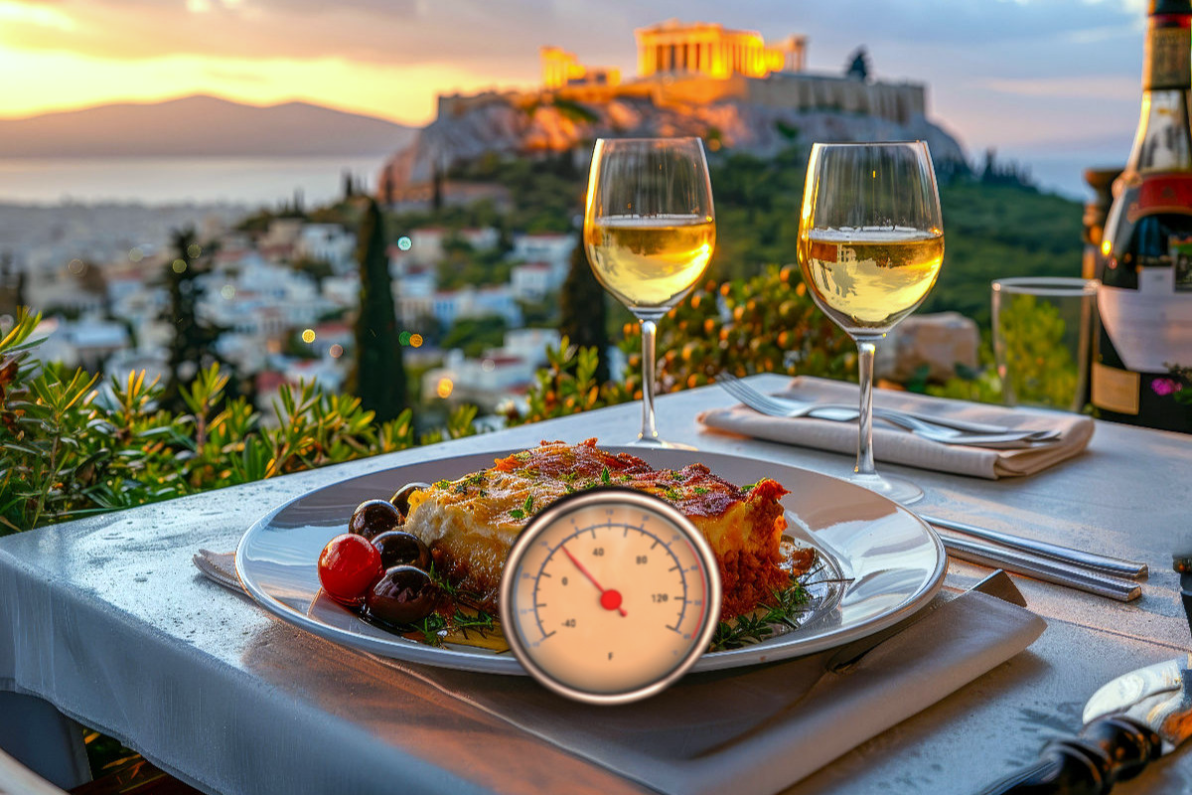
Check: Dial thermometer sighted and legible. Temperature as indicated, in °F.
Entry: 20 °F
